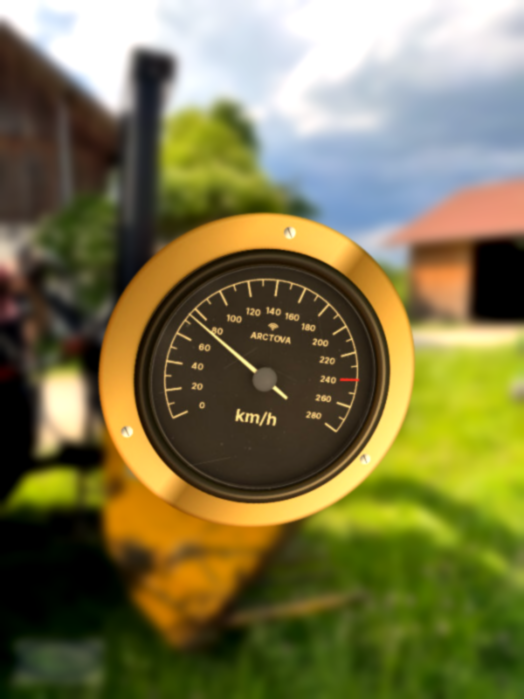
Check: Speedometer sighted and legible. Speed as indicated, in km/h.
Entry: 75 km/h
